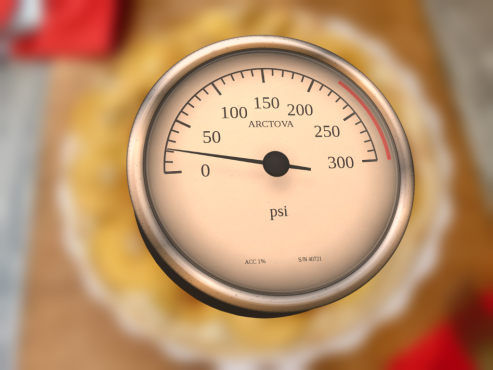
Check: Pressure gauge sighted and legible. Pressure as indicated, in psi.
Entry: 20 psi
